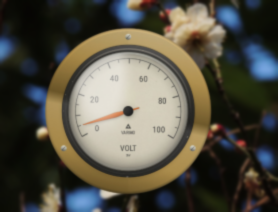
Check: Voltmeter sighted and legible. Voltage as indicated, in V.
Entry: 5 V
